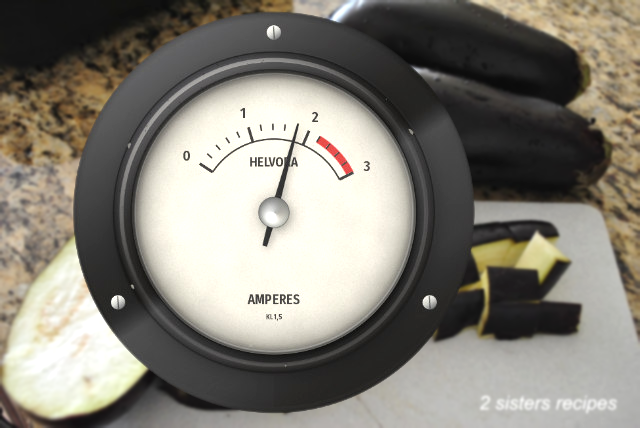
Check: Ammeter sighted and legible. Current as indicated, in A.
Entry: 1.8 A
